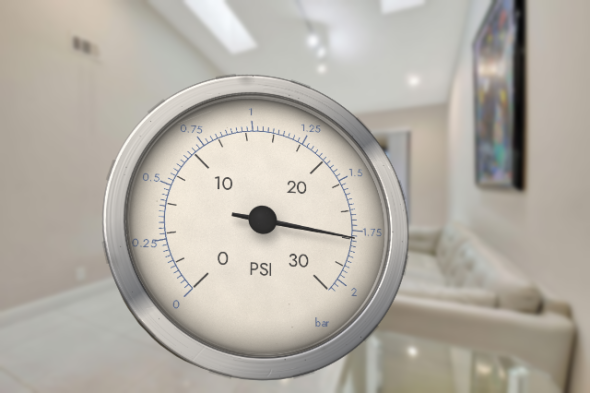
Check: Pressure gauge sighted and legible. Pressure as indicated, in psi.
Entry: 26 psi
